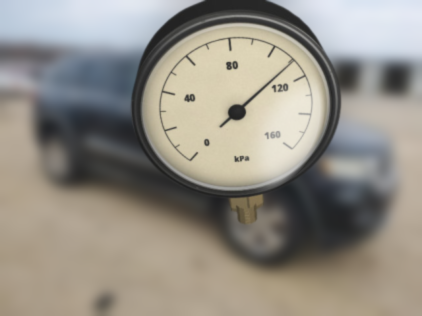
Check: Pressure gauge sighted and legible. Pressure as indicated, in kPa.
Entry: 110 kPa
